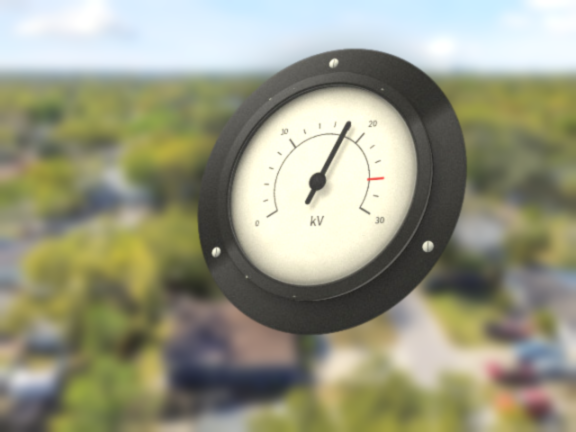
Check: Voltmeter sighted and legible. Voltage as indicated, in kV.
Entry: 18 kV
